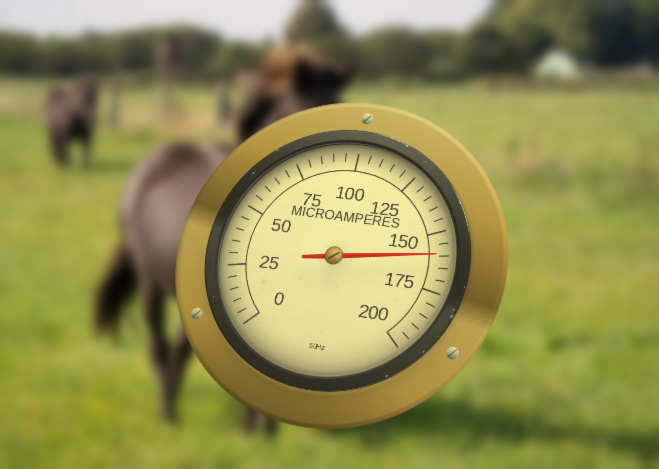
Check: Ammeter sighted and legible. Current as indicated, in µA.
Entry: 160 µA
